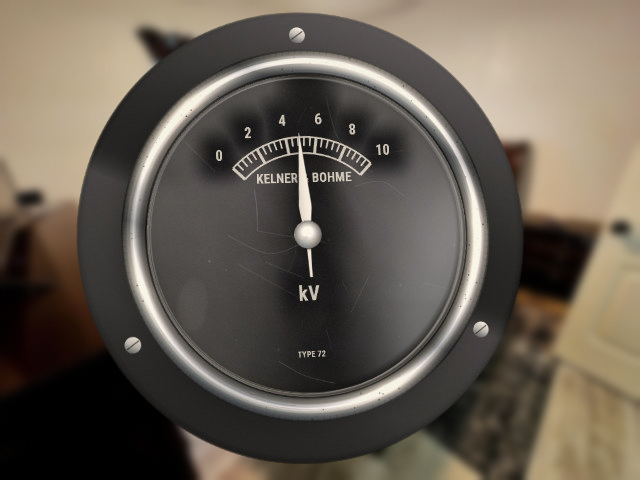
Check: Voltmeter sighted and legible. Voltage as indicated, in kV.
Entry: 4.8 kV
